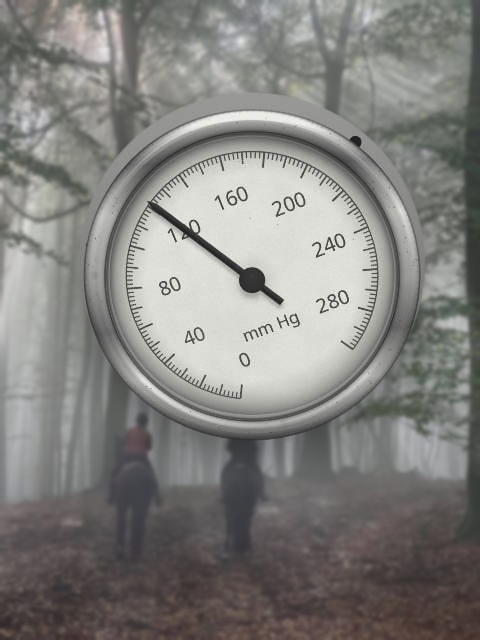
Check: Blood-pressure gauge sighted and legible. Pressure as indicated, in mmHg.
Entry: 122 mmHg
